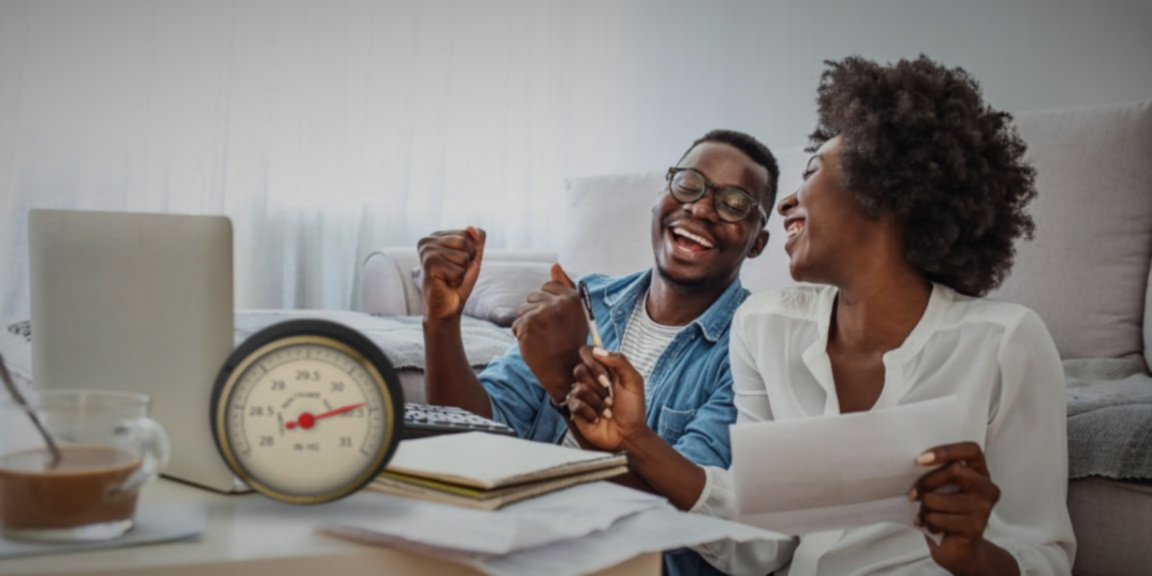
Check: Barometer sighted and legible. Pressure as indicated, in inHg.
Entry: 30.4 inHg
